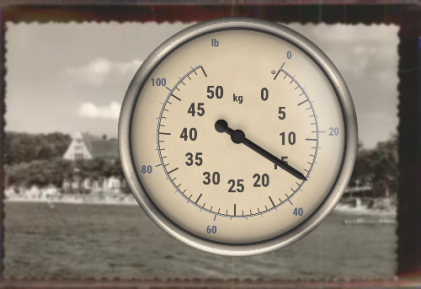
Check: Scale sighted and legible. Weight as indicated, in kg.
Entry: 15 kg
